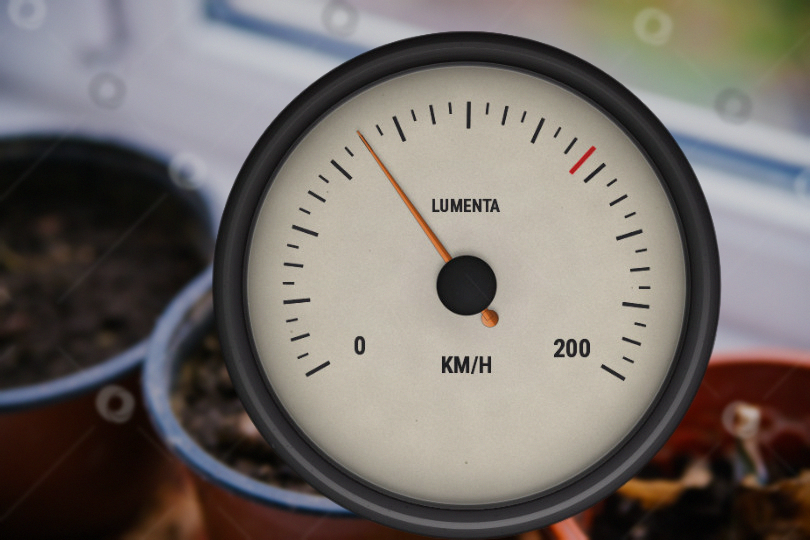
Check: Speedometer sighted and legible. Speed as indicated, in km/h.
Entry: 70 km/h
